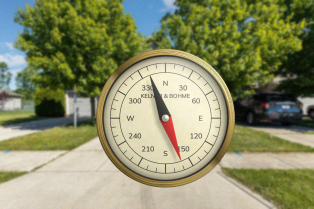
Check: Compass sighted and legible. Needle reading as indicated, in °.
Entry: 160 °
